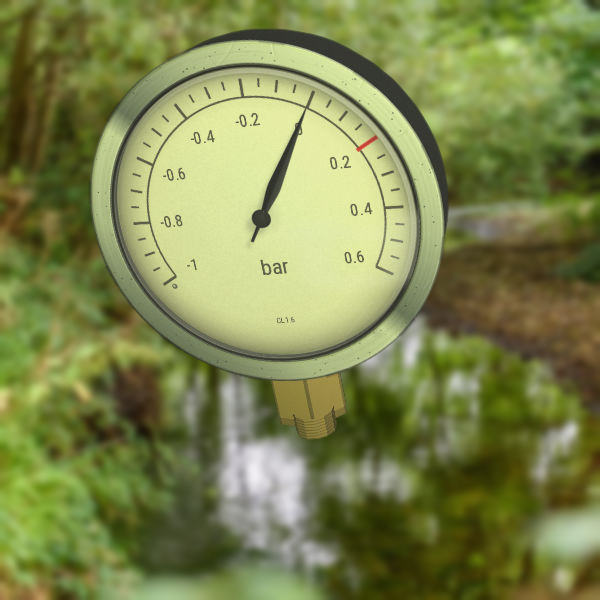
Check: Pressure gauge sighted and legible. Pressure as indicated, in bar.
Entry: 0 bar
